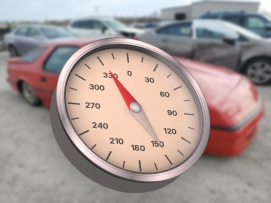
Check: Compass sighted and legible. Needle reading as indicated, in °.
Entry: 330 °
